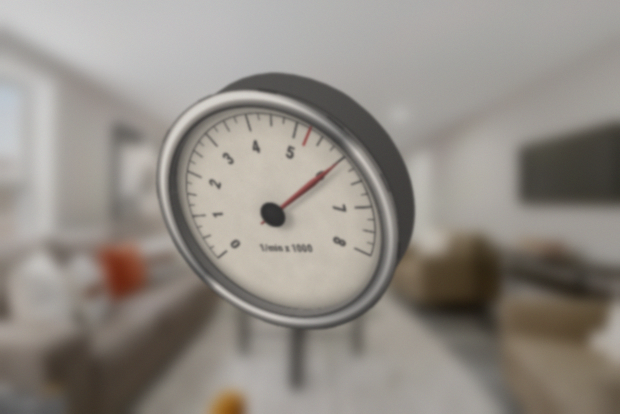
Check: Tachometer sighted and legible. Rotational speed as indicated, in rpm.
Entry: 6000 rpm
